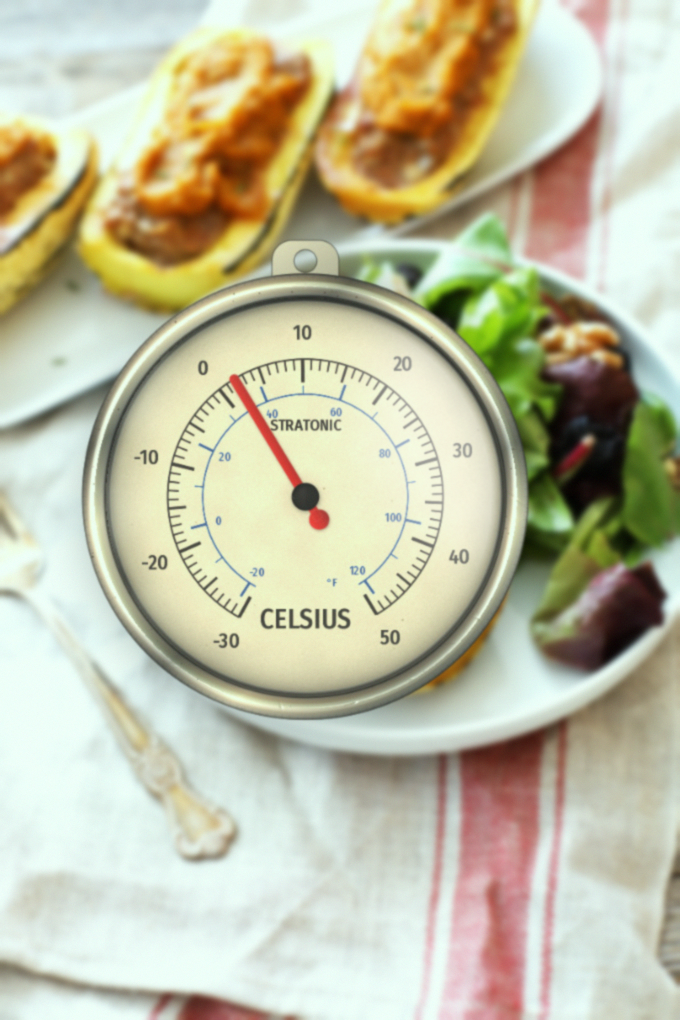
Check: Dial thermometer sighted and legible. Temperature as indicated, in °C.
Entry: 2 °C
